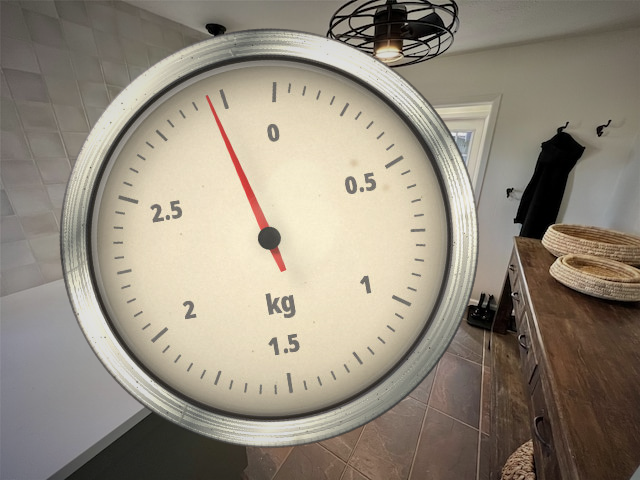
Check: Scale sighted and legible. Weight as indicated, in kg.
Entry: 2.95 kg
